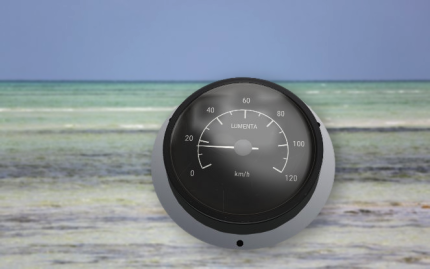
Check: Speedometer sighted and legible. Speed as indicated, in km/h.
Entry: 15 km/h
